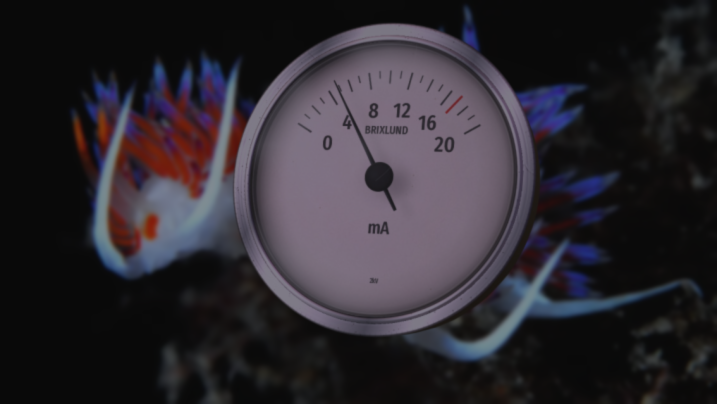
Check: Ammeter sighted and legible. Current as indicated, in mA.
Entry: 5 mA
